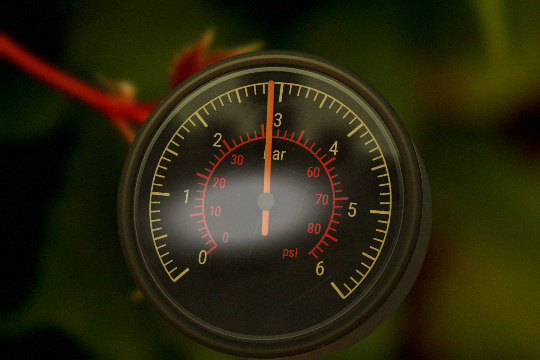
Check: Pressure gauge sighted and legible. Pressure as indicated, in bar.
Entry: 2.9 bar
